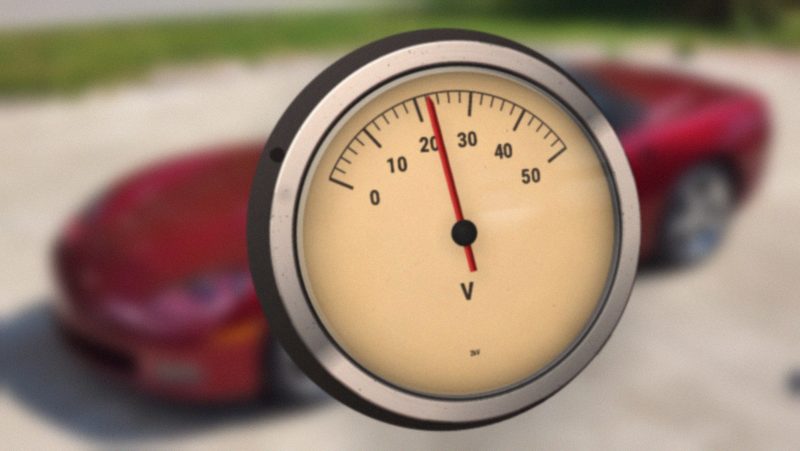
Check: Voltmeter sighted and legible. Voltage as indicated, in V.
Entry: 22 V
